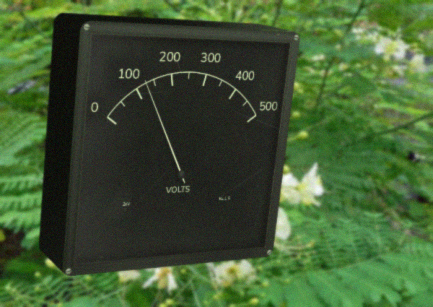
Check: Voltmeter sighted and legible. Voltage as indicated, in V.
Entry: 125 V
